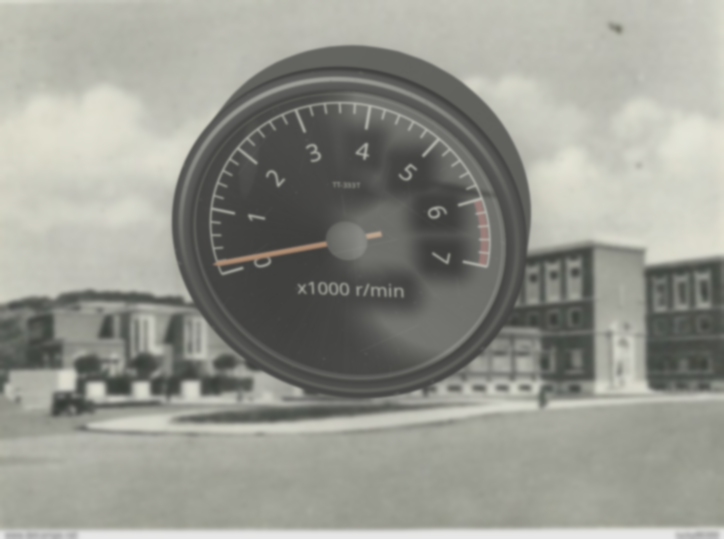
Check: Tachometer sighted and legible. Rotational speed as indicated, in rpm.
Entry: 200 rpm
